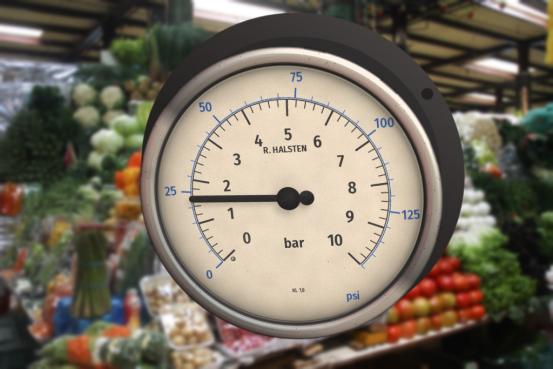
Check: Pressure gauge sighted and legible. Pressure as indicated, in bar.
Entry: 1.6 bar
